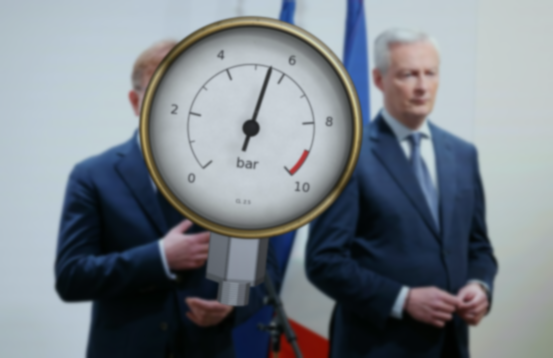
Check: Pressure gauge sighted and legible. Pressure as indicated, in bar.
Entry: 5.5 bar
